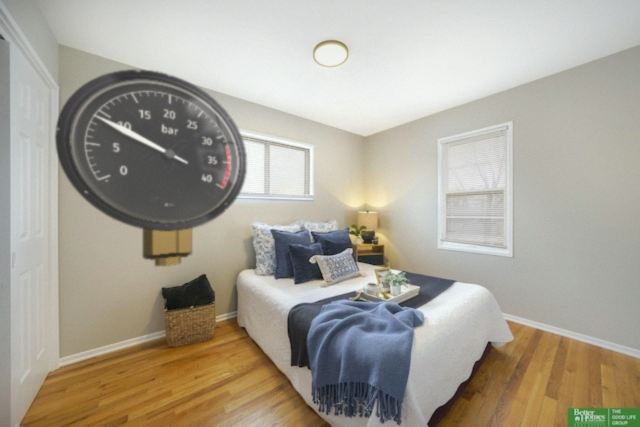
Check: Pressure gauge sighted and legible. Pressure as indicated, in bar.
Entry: 9 bar
